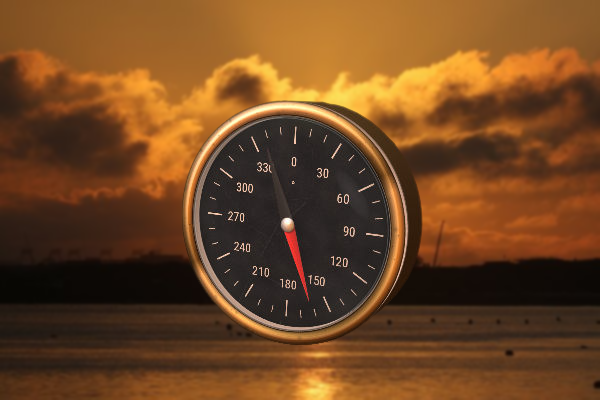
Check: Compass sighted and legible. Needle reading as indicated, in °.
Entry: 160 °
